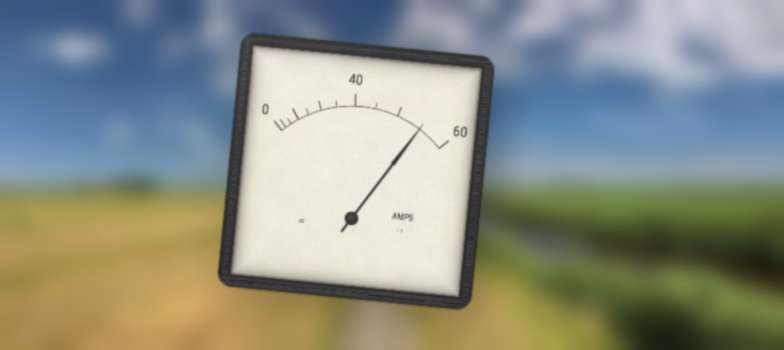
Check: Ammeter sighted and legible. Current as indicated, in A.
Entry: 55 A
